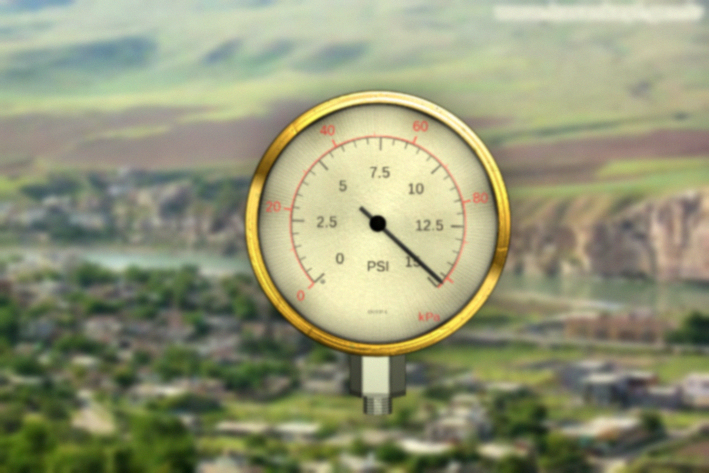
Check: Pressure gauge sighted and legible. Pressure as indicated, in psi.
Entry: 14.75 psi
